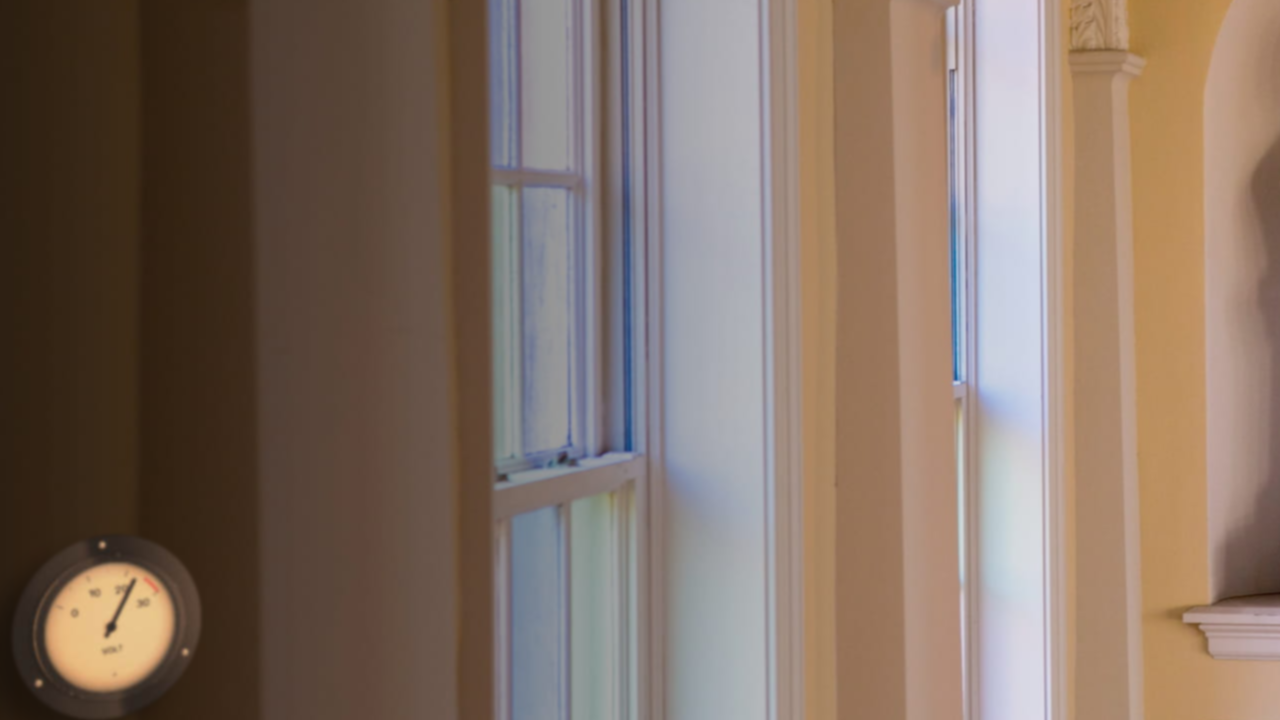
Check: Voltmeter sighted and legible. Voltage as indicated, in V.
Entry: 22.5 V
